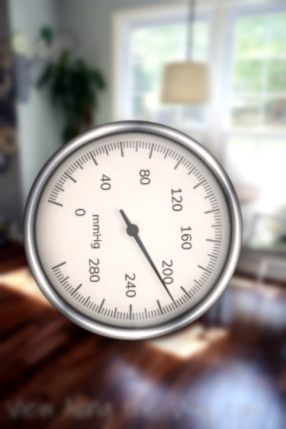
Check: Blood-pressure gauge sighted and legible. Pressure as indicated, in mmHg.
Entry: 210 mmHg
